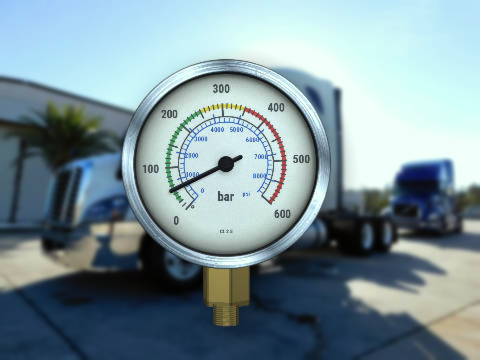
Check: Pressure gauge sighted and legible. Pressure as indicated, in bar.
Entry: 50 bar
